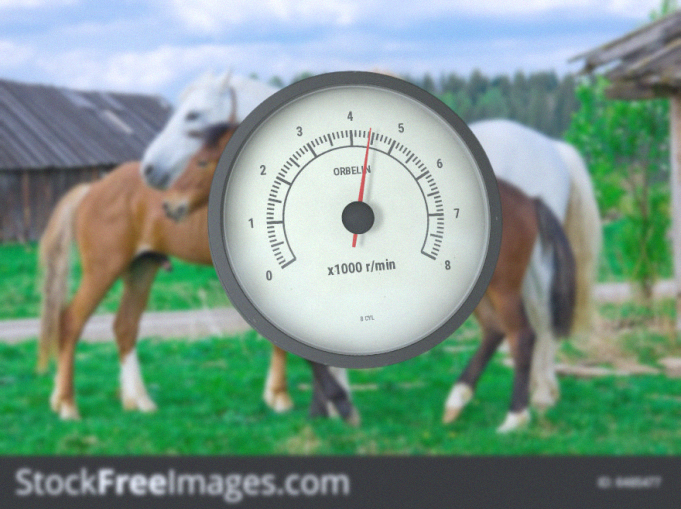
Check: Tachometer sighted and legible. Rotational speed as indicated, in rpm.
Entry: 4400 rpm
